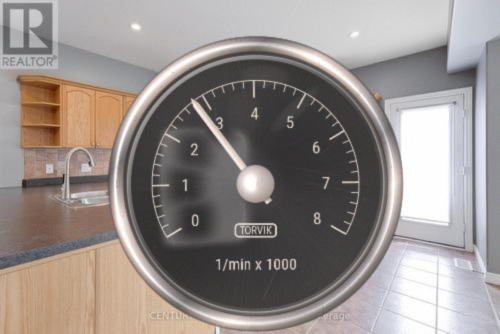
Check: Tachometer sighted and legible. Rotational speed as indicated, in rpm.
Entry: 2800 rpm
